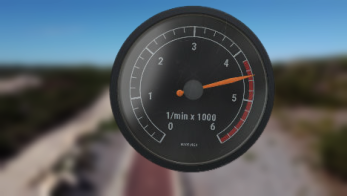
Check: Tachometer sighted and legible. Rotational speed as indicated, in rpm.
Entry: 4500 rpm
